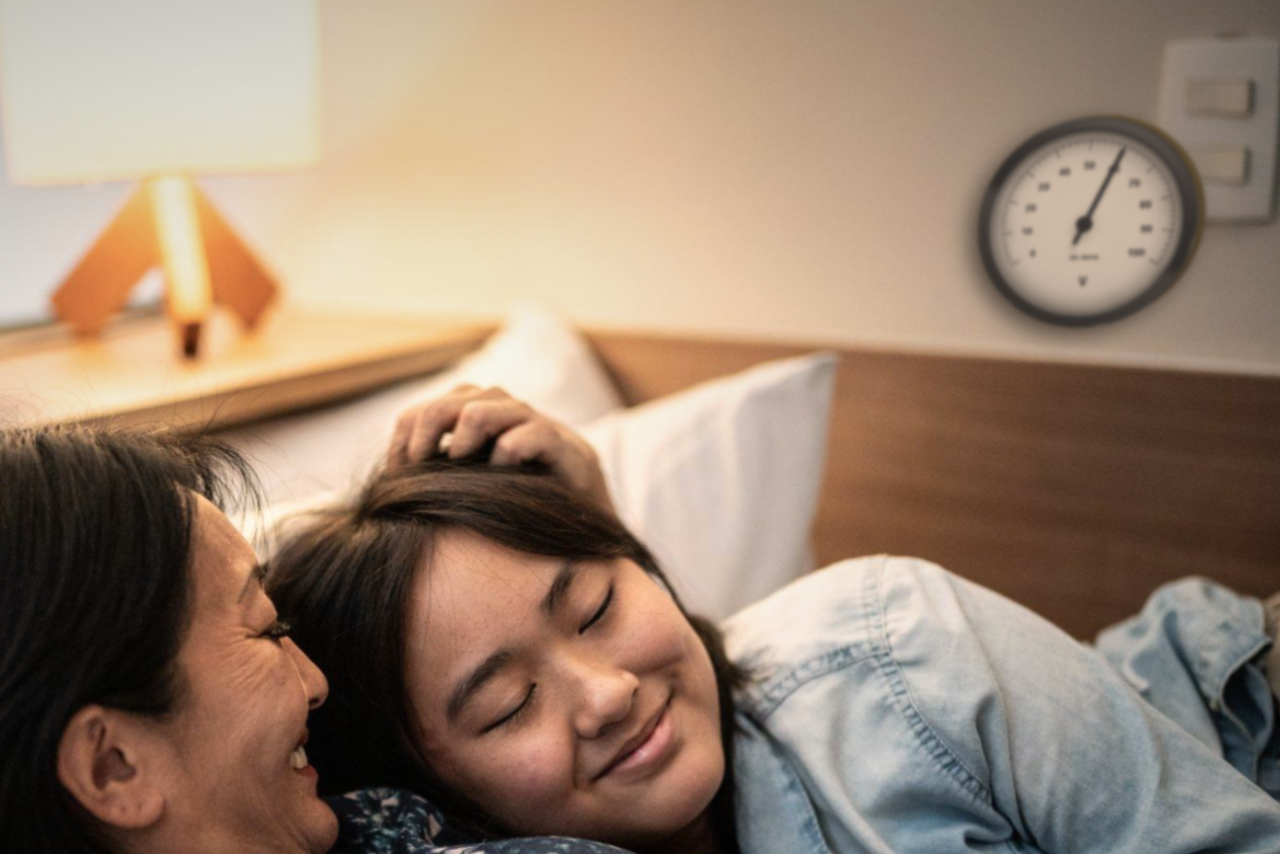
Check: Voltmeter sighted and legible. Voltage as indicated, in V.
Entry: 60 V
